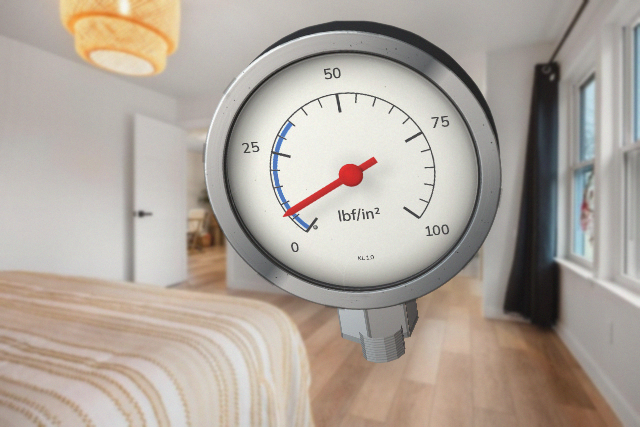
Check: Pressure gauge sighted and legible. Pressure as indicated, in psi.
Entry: 7.5 psi
